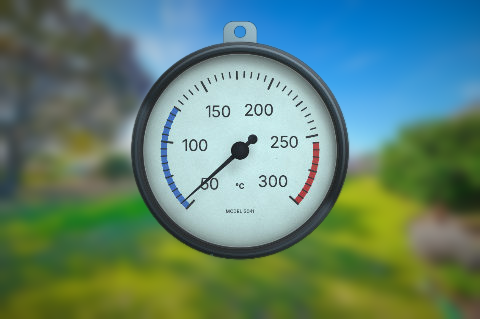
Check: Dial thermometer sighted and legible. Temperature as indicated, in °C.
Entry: 55 °C
